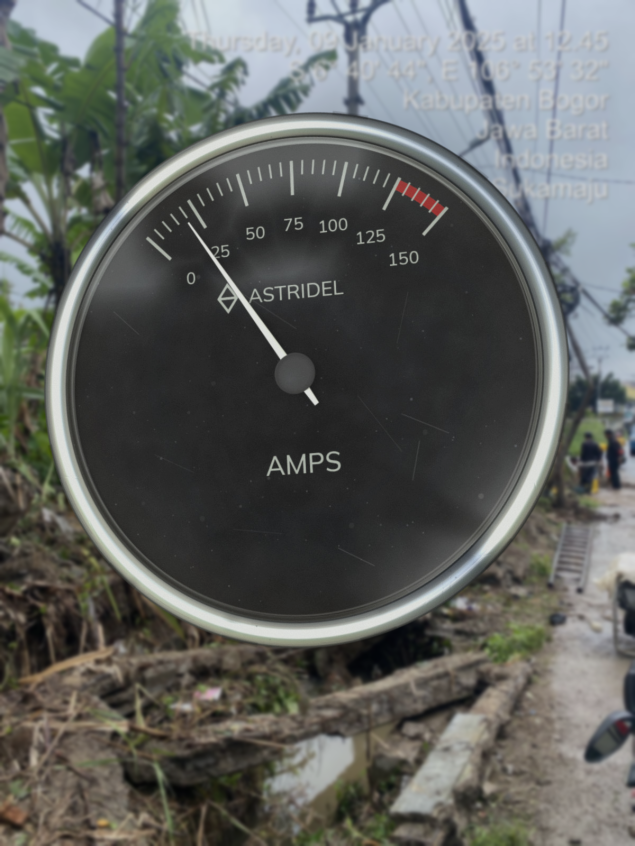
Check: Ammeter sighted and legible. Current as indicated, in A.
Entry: 20 A
